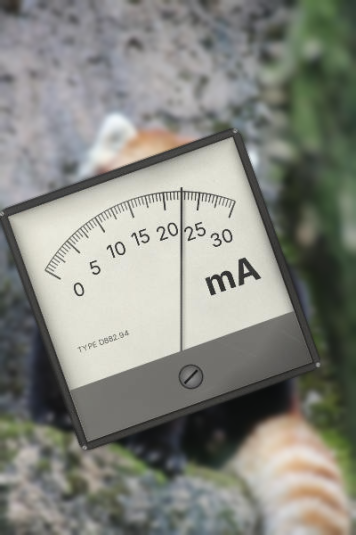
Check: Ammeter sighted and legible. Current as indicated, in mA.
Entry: 22.5 mA
